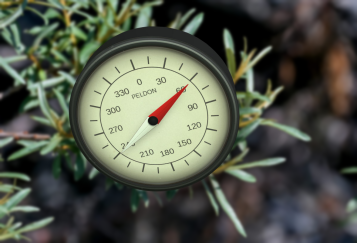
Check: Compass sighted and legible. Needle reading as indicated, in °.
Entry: 60 °
